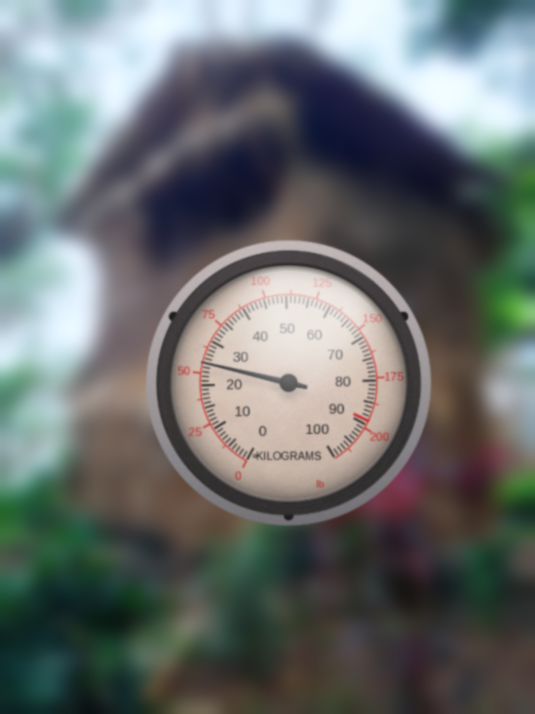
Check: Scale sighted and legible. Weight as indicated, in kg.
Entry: 25 kg
